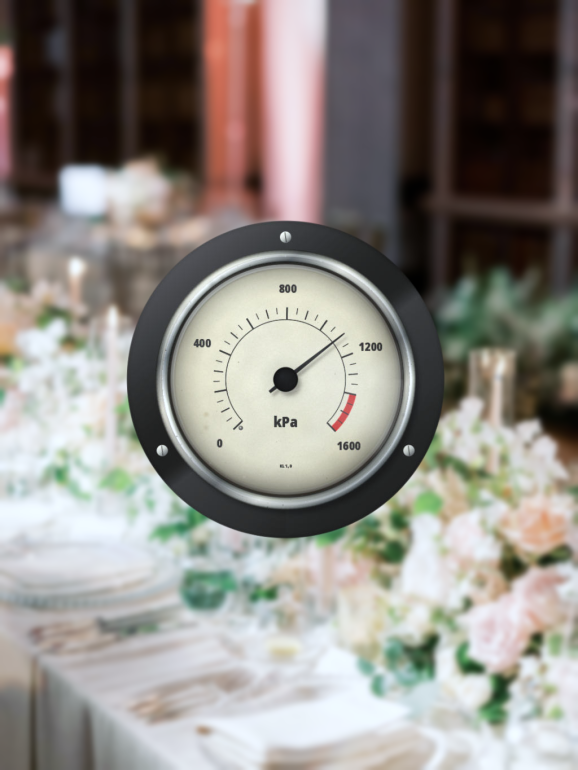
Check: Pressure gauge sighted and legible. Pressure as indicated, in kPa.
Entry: 1100 kPa
